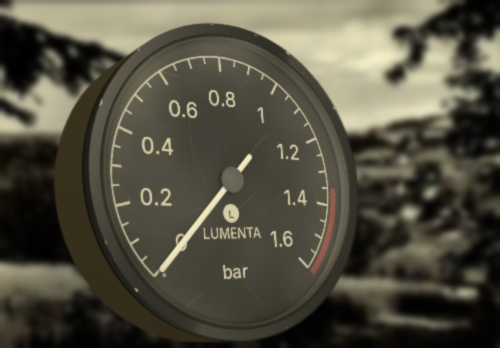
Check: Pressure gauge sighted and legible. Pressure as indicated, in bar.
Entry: 0 bar
